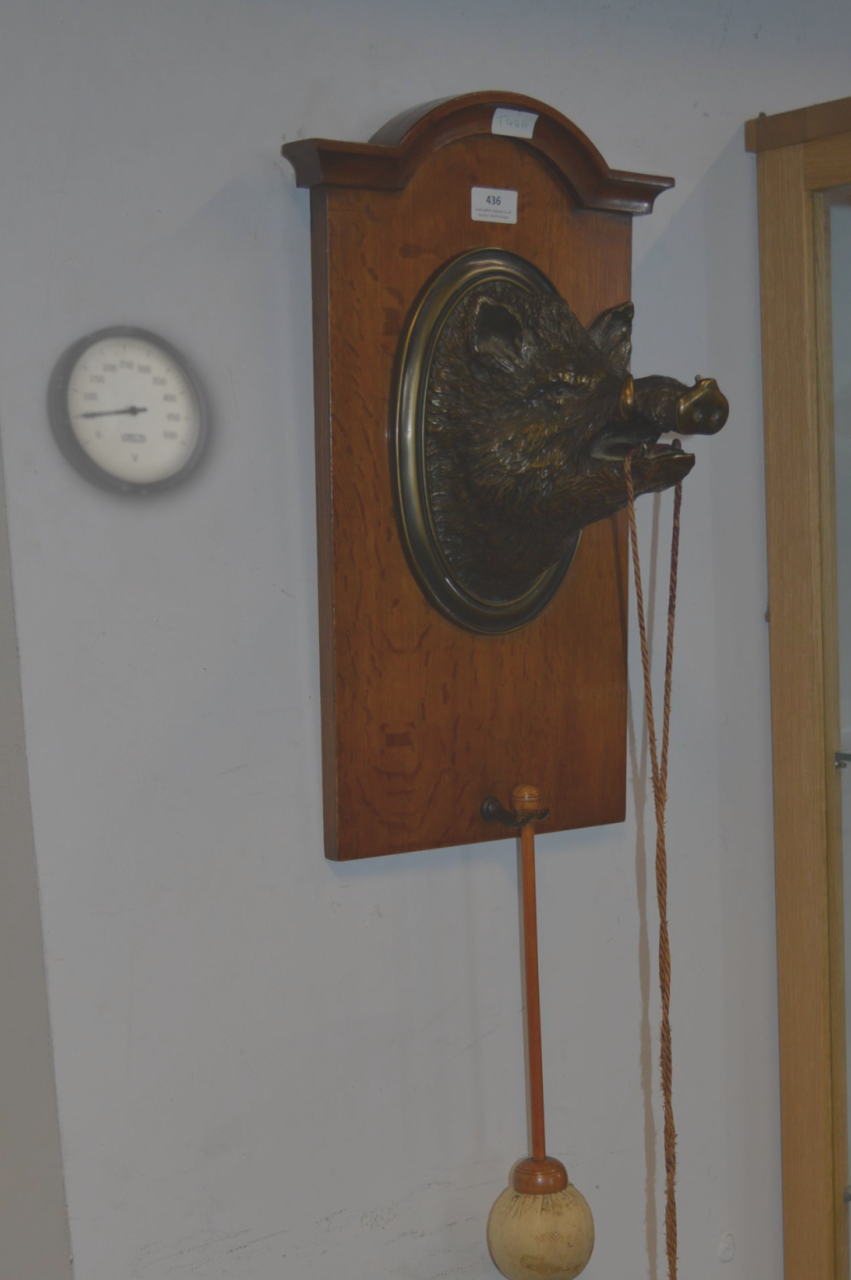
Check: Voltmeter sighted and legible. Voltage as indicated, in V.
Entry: 50 V
